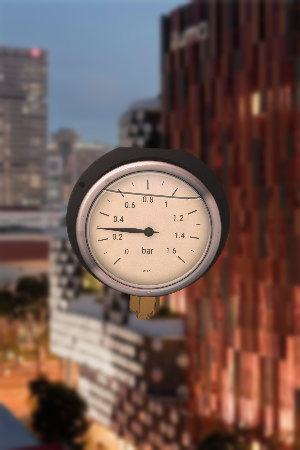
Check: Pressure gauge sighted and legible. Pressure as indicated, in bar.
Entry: 0.3 bar
